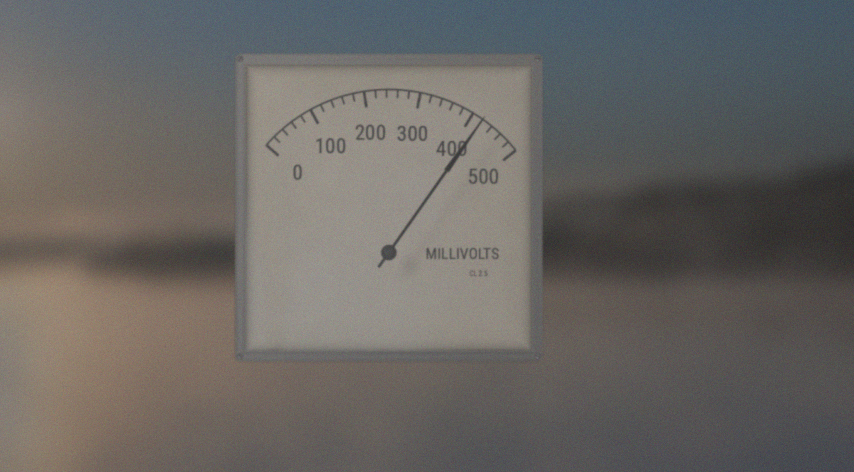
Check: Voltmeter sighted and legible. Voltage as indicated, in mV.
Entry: 420 mV
